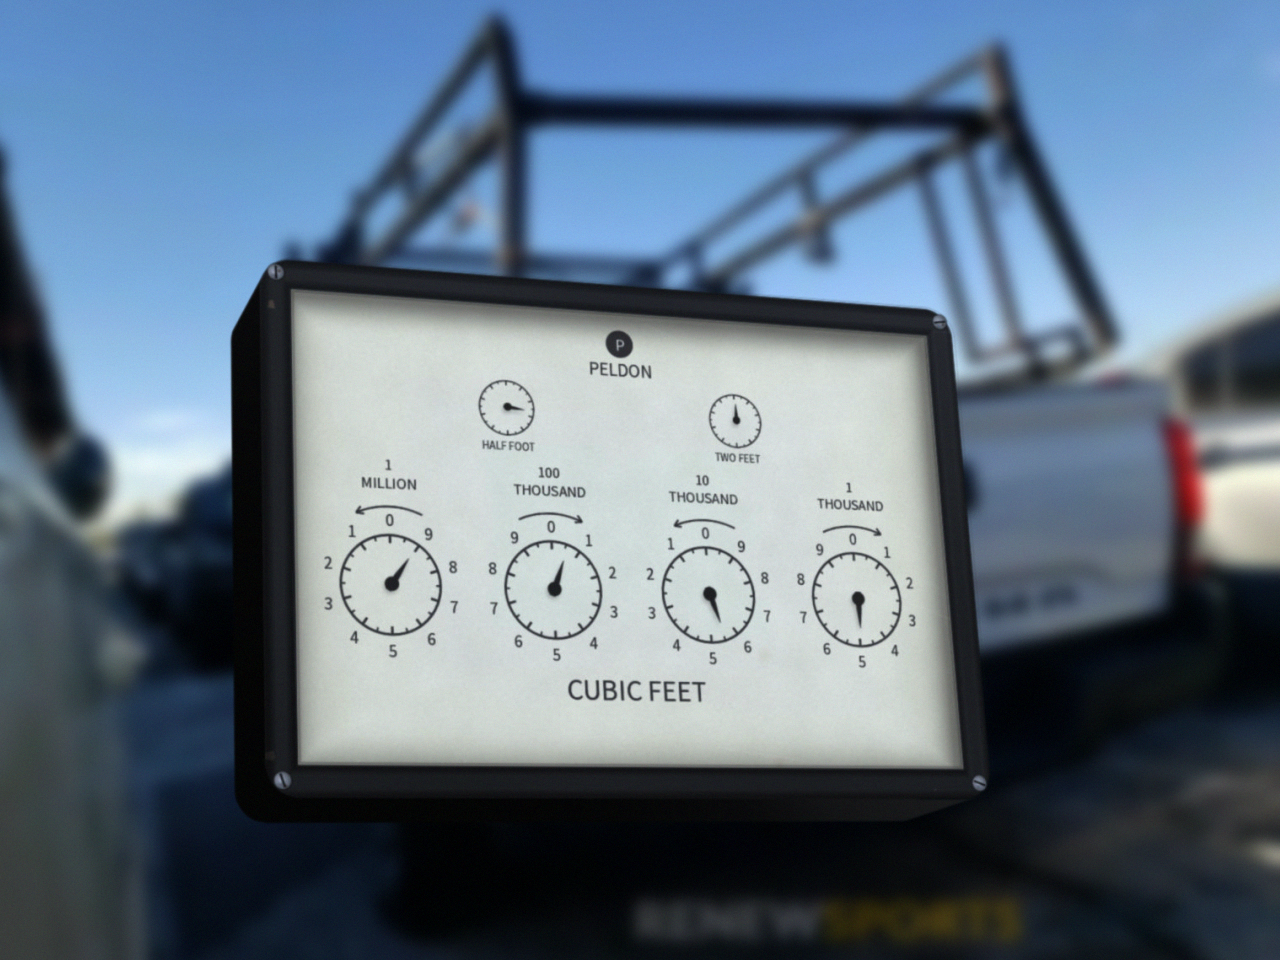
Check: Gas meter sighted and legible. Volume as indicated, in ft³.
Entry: 905500 ft³
